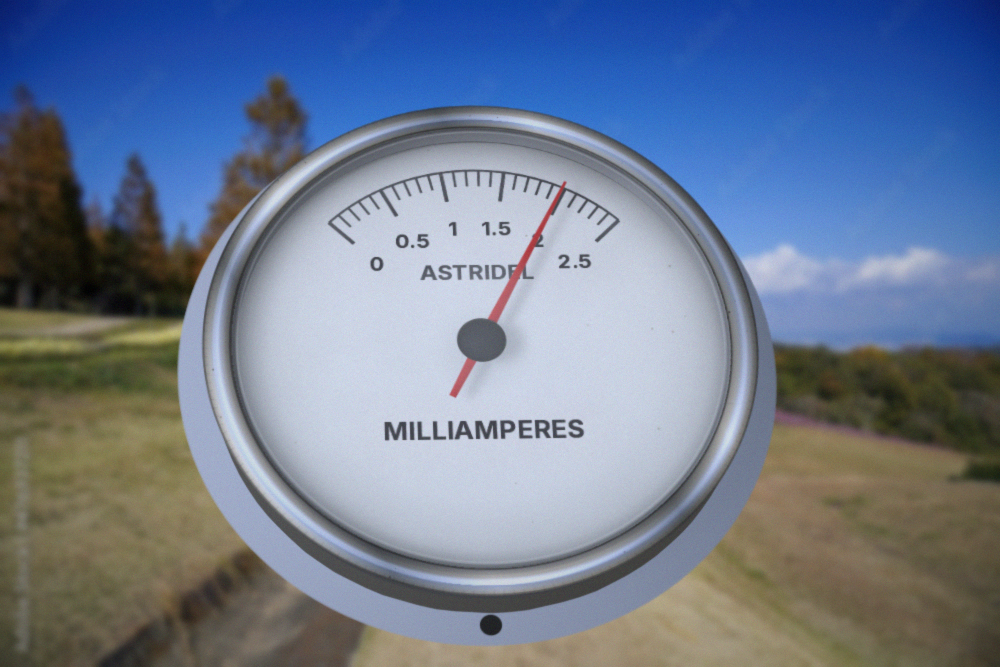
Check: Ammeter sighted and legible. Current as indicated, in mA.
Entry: 2 mA
